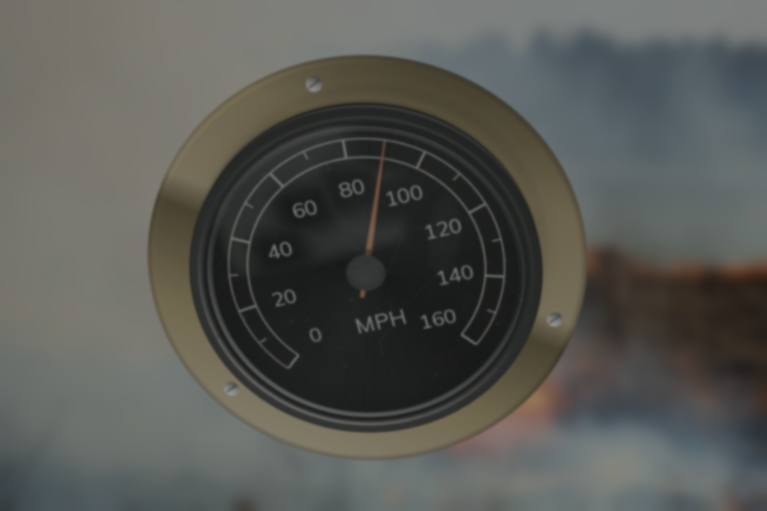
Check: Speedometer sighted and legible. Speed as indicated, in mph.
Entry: 90 mph
